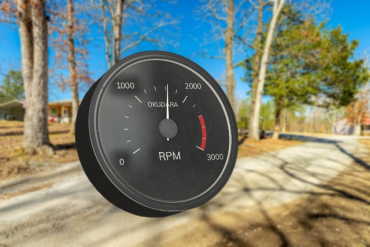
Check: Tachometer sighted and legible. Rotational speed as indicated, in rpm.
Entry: 1600 rpm
